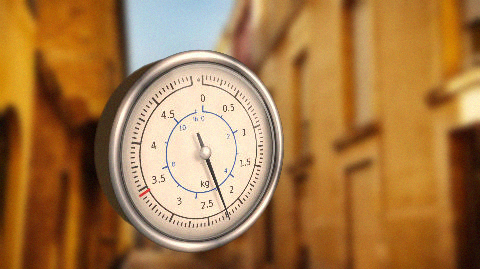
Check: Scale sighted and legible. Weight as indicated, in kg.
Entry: 2.25 kg
